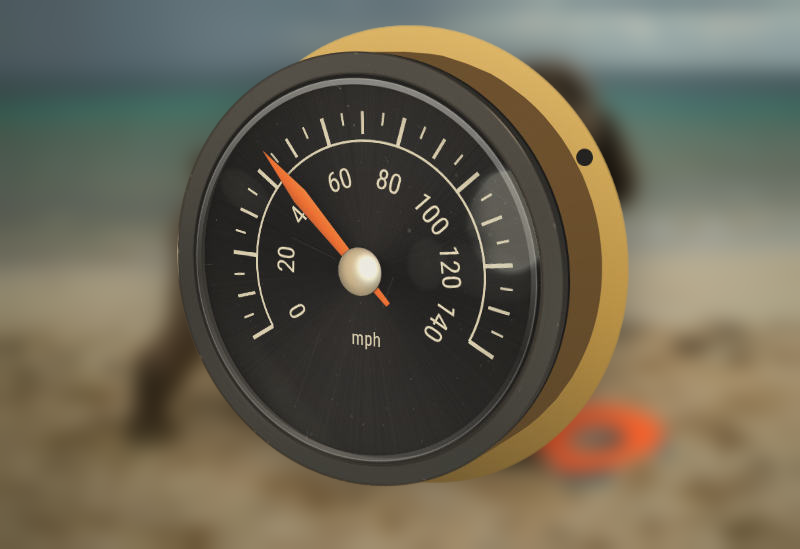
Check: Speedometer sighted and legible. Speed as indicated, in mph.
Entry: 45 mph
